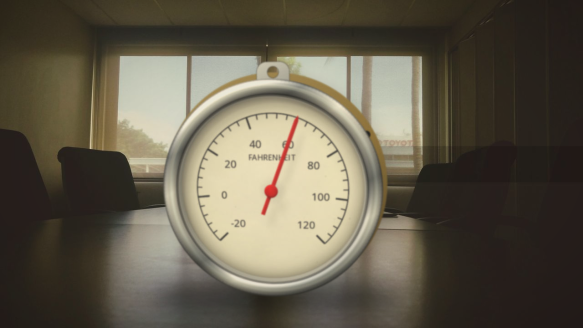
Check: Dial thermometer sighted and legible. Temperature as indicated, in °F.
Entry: 60 °F
